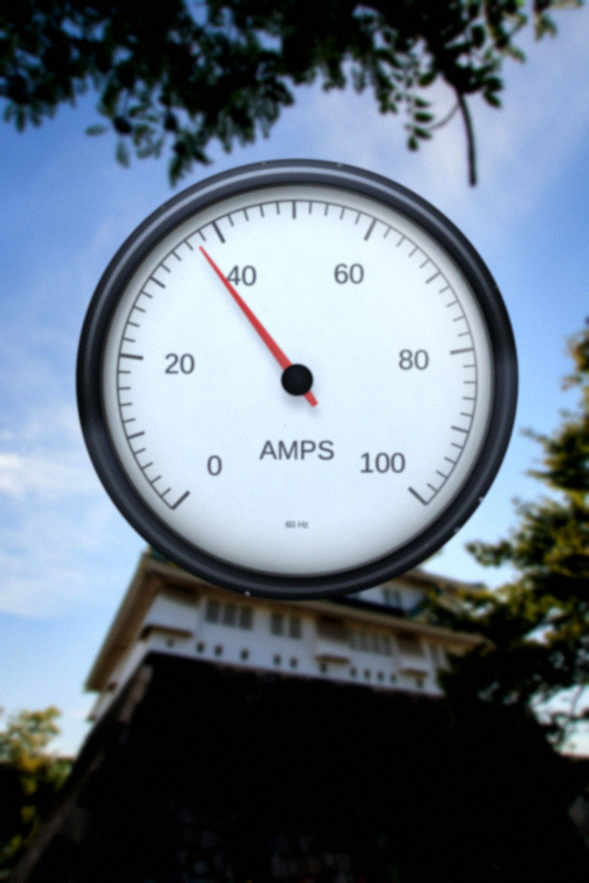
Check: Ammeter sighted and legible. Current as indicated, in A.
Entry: 37 A
